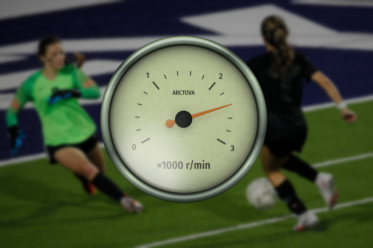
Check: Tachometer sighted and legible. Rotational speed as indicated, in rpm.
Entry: 2400 rpm
